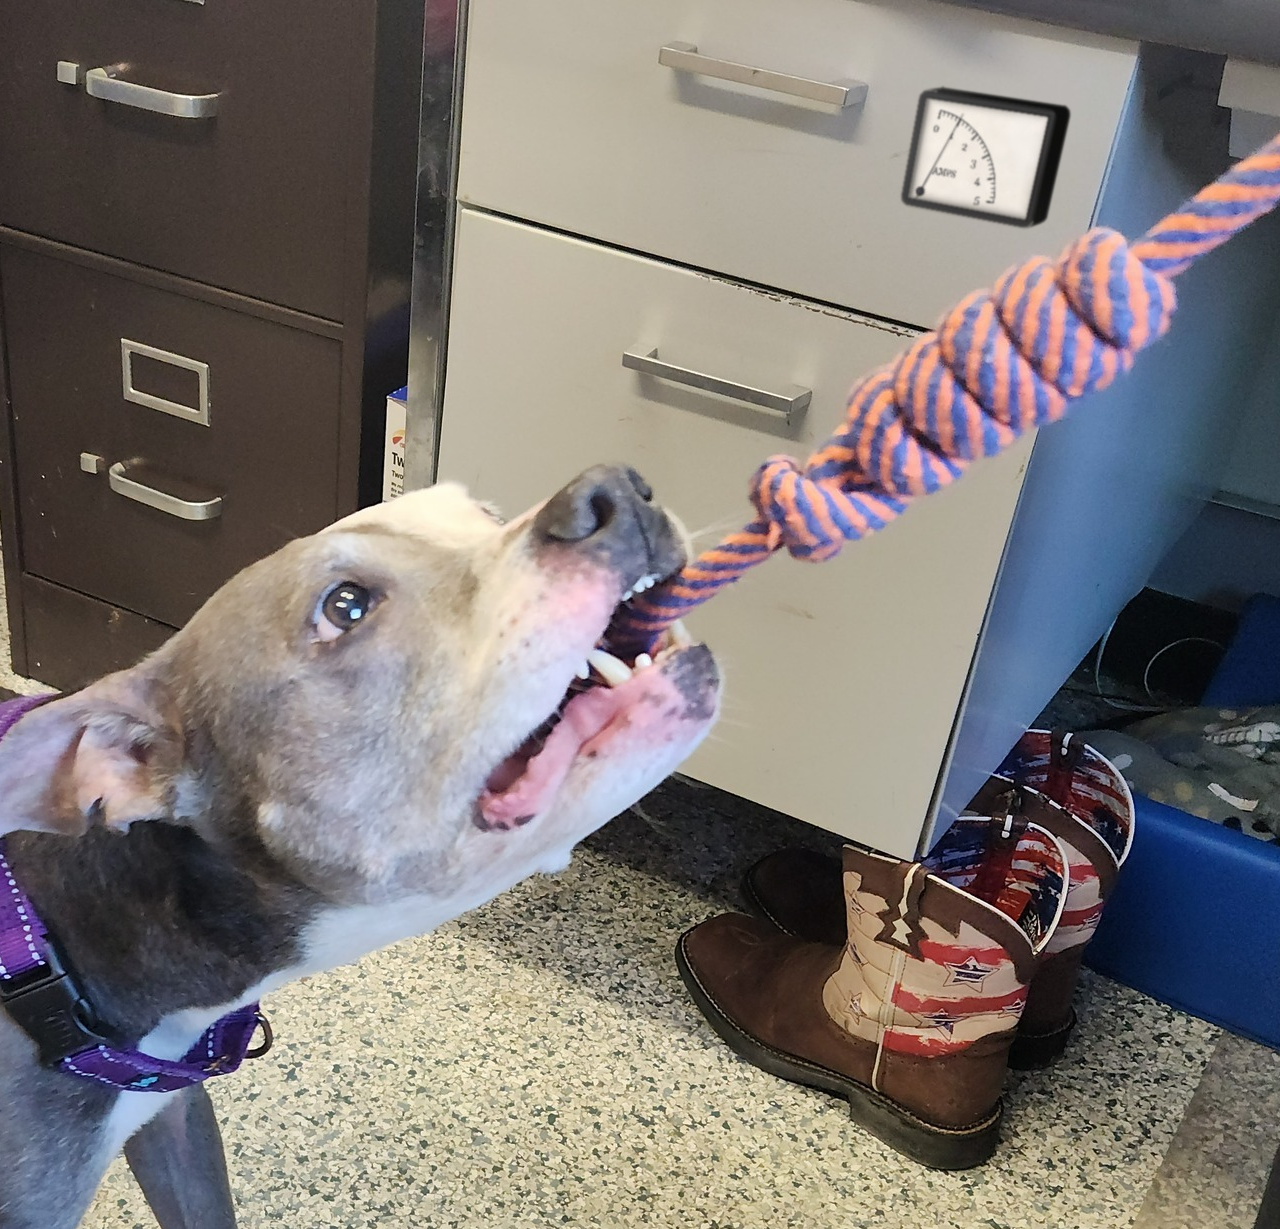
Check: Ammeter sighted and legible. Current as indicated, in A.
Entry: 1 A
